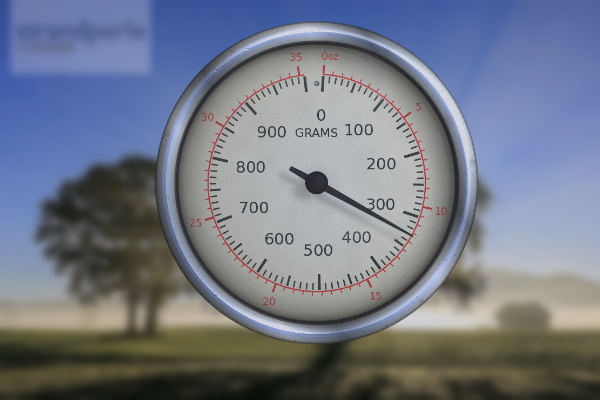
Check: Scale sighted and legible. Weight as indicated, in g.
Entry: 330 g
